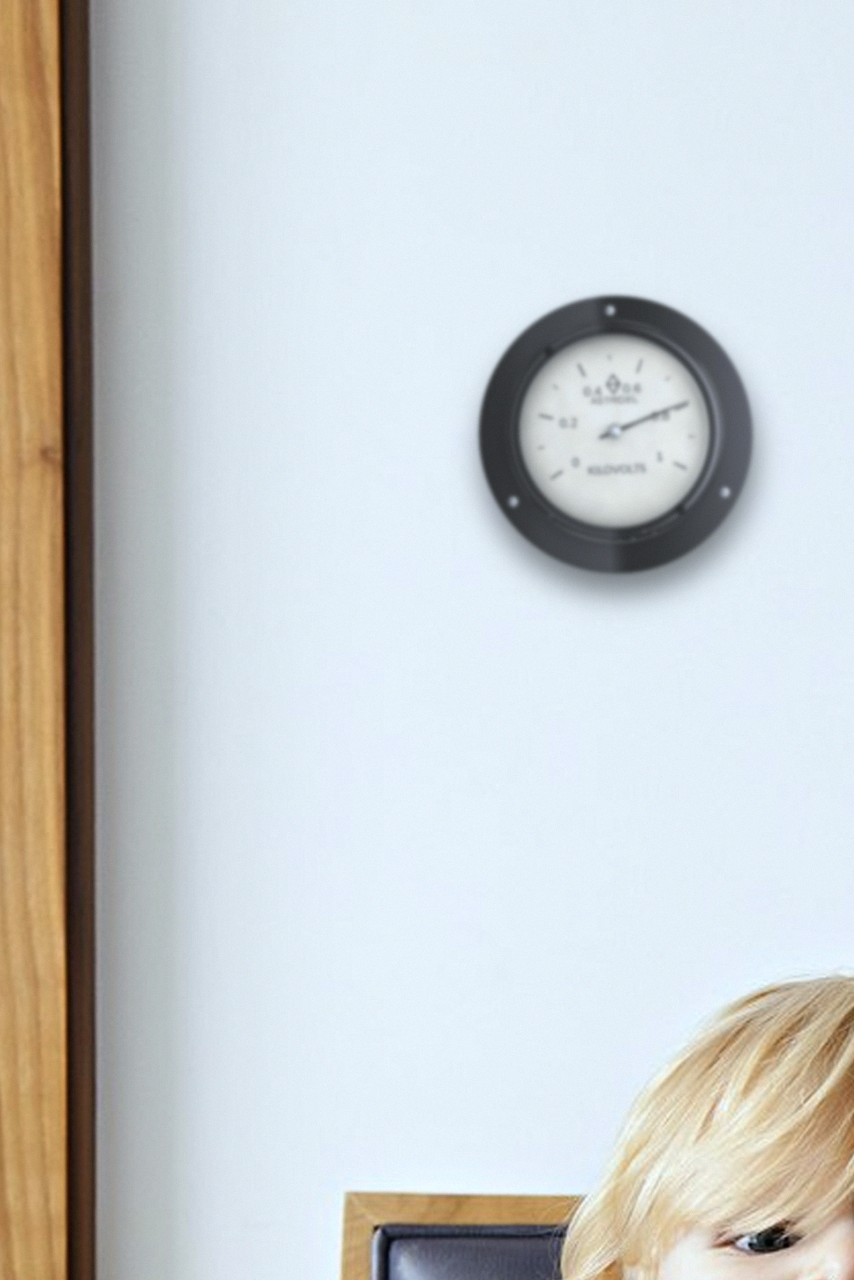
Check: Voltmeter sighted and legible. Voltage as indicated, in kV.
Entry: 0.8 kV
